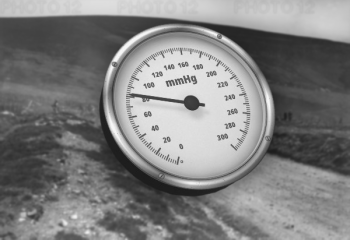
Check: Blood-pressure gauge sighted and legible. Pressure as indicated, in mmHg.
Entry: 80 mmHg
